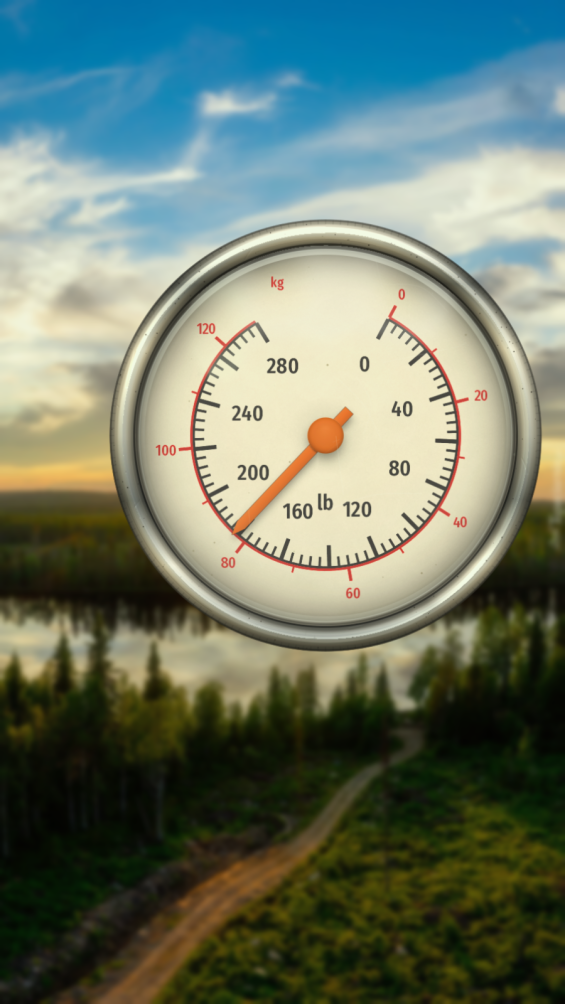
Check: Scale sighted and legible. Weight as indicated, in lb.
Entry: 182 lb
